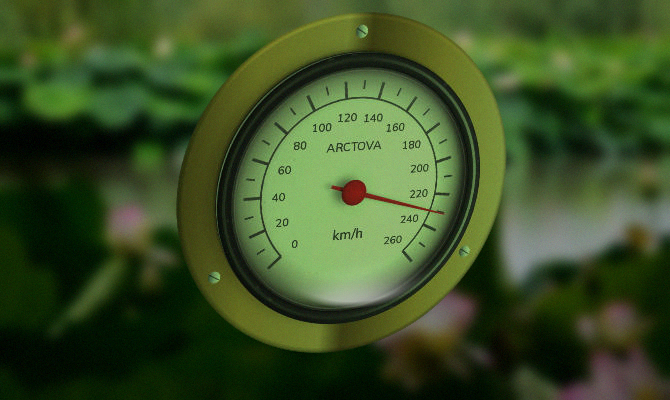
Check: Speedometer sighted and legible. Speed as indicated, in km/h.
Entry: 230 km/h
